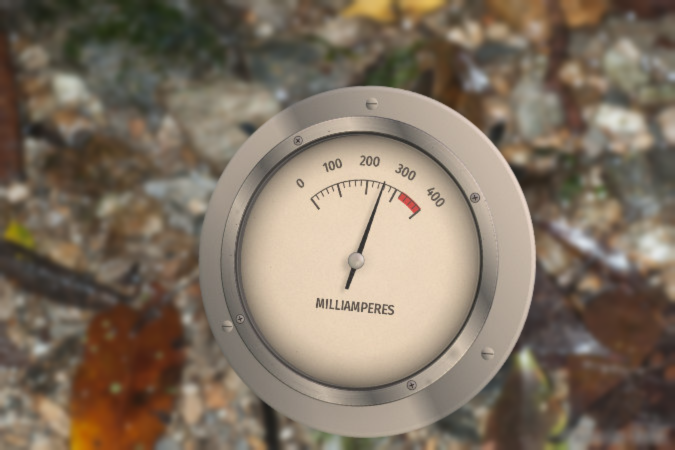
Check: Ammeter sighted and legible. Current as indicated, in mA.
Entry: 260 mA
